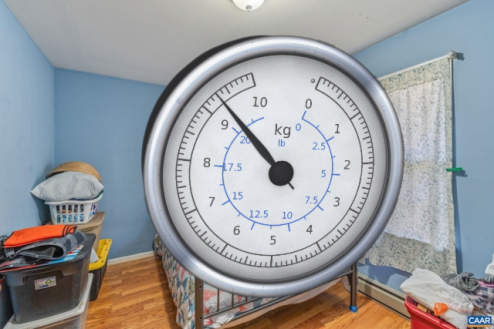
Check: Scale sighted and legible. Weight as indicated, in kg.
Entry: 9.3 kg
